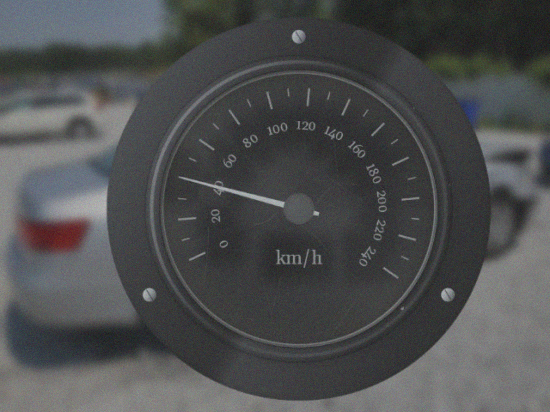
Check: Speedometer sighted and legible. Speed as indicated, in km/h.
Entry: 40 km/h
